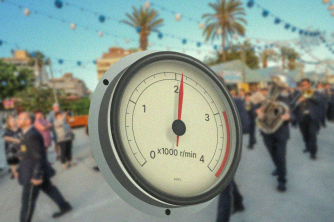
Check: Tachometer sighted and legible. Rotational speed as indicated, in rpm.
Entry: 2100 rpm
